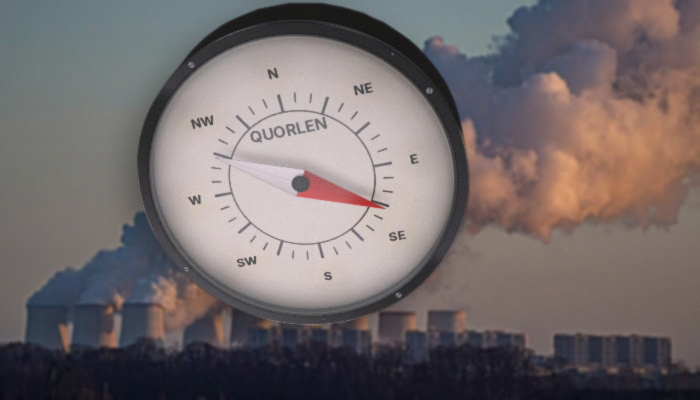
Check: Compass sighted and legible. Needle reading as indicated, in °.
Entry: 120 °
